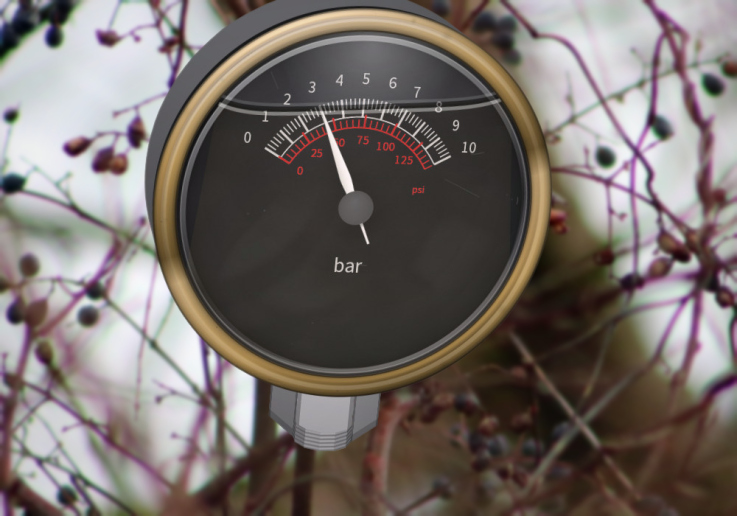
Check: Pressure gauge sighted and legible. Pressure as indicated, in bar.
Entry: 3 bar
